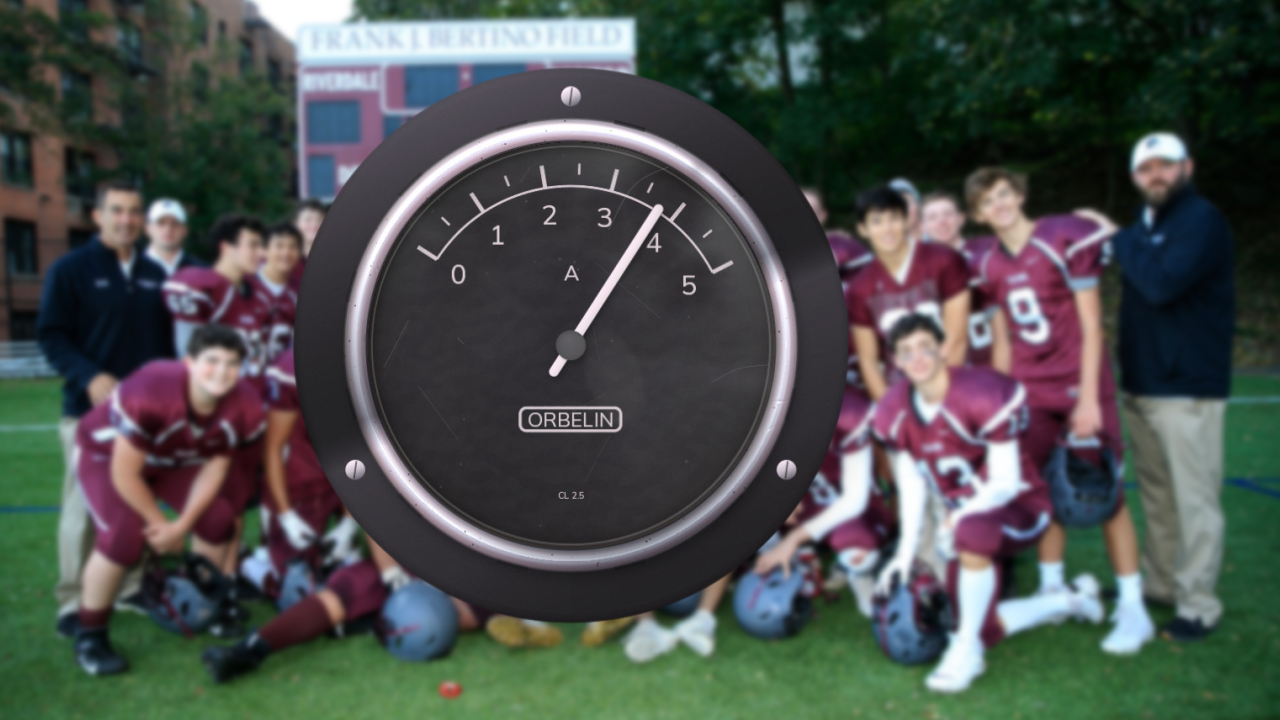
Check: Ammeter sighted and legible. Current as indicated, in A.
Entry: 3.75 A
